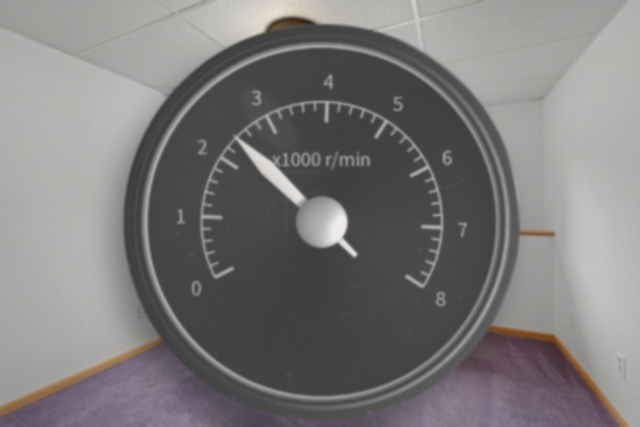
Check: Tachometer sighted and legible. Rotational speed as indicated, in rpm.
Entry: 2400 rpm
